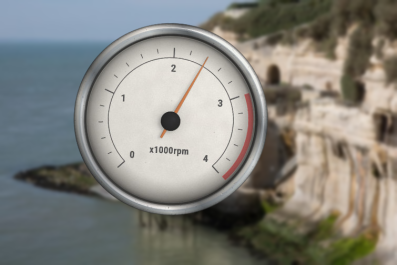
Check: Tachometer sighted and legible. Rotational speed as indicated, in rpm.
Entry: 2400 rpm
